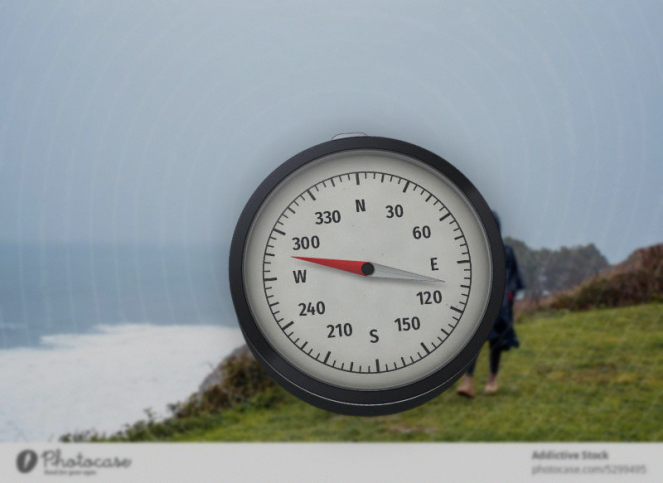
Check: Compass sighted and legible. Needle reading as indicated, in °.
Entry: 285 °
